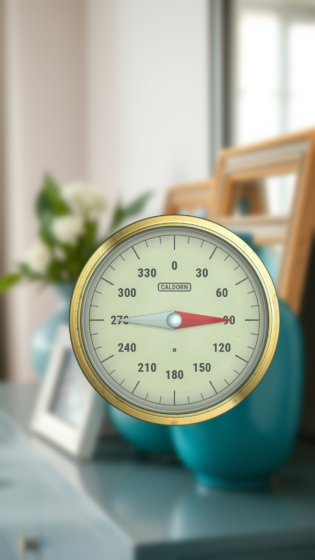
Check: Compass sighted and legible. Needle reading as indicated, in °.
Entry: 90 °
